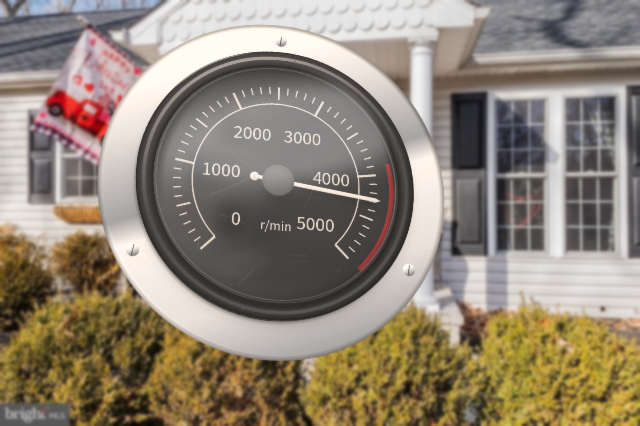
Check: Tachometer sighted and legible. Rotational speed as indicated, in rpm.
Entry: 4300 rpm
